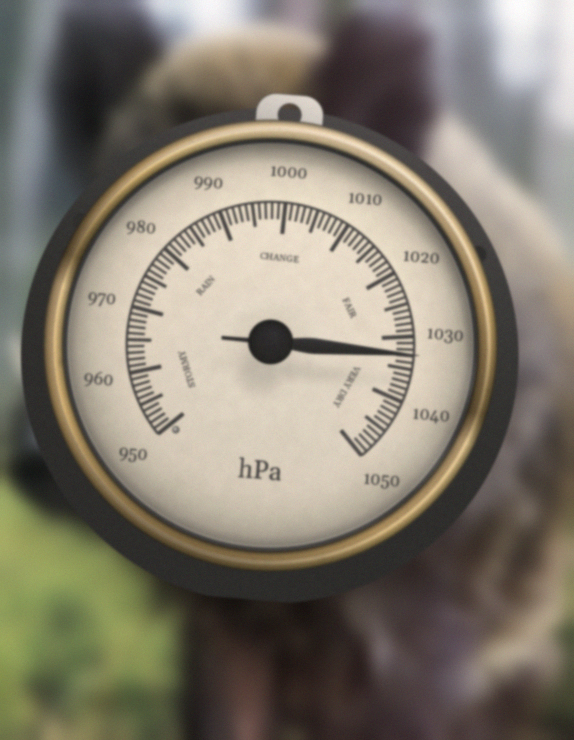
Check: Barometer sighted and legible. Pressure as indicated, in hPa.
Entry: 1033 hPa
